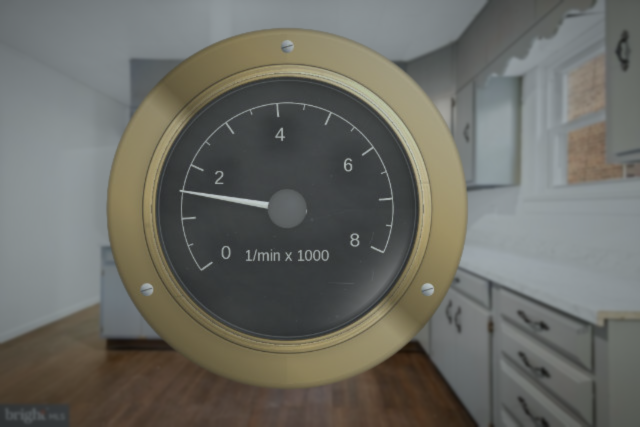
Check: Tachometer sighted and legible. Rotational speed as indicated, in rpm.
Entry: 1500 rpm
